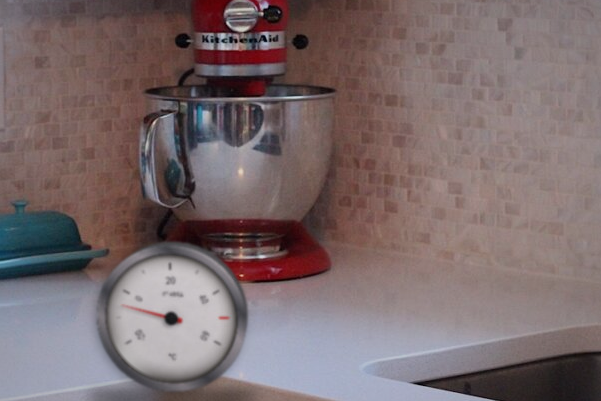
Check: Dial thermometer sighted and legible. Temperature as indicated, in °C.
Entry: -5 °C
